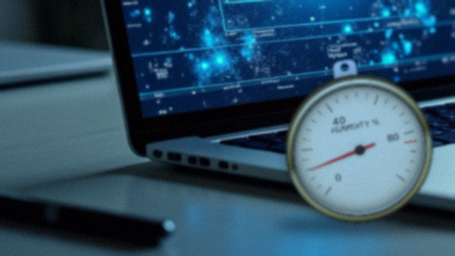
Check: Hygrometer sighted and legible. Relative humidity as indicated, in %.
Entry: 12 %
